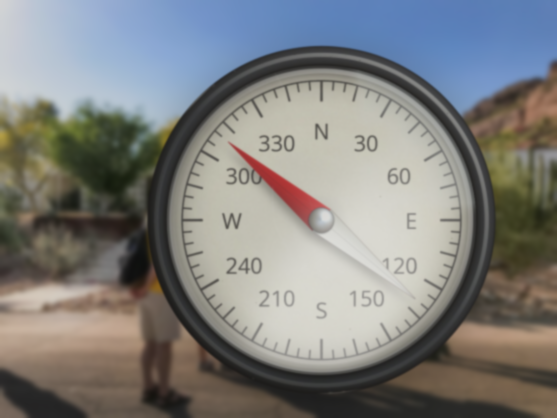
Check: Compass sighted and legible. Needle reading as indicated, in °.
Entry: 310 °
